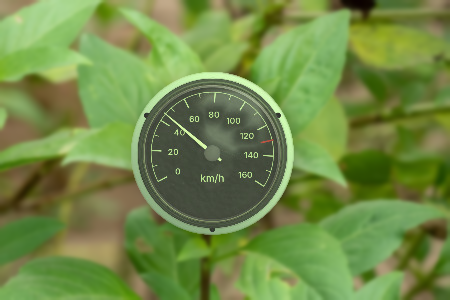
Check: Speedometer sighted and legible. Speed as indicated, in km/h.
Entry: 45 km/h
